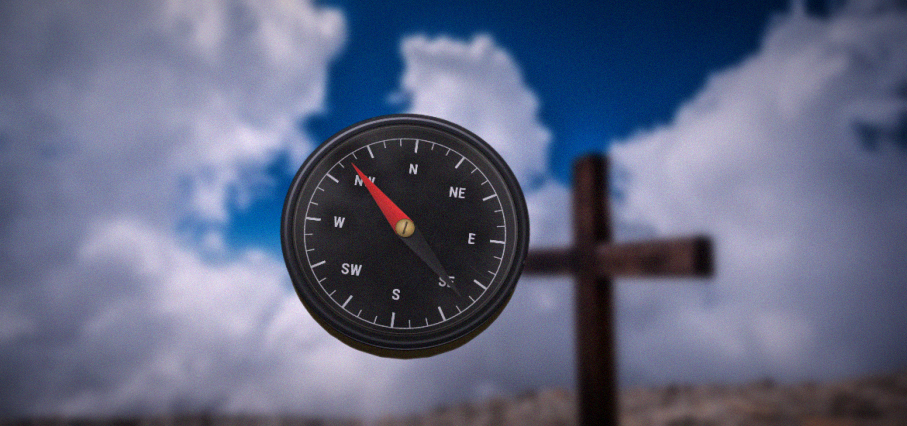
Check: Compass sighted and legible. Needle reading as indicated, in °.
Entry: 315 °
